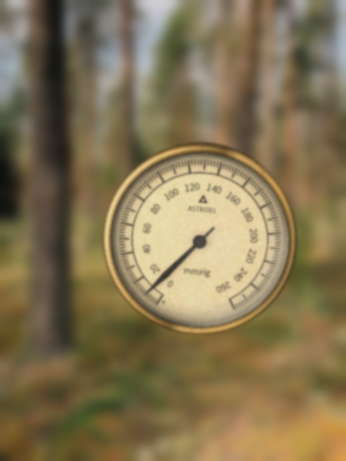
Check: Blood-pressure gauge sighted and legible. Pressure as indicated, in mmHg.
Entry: 10 mmHg
